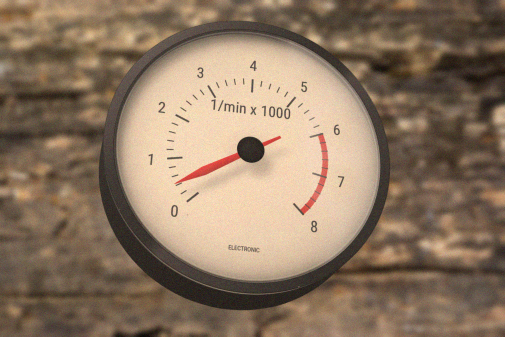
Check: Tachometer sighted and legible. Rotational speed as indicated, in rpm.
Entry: 400 rpm
